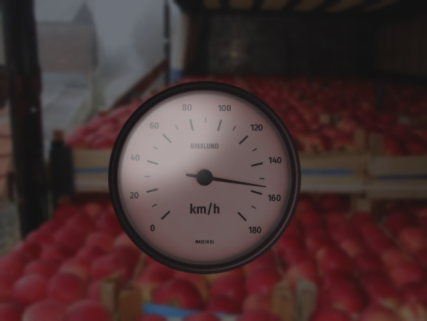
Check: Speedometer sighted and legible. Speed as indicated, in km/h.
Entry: 155 km/h
